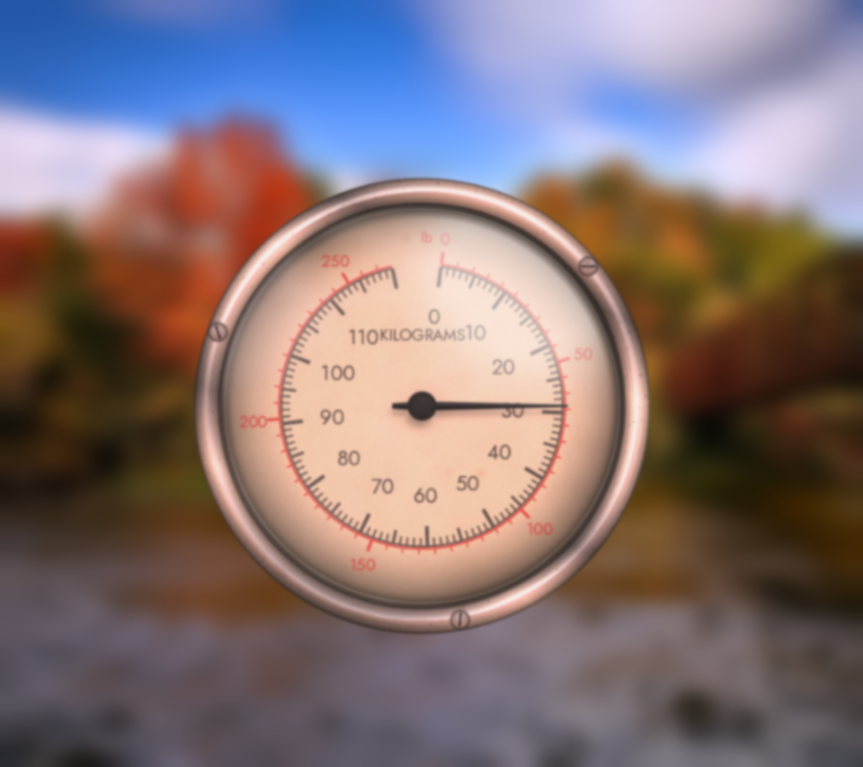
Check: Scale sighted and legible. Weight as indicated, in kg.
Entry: 29 kg
